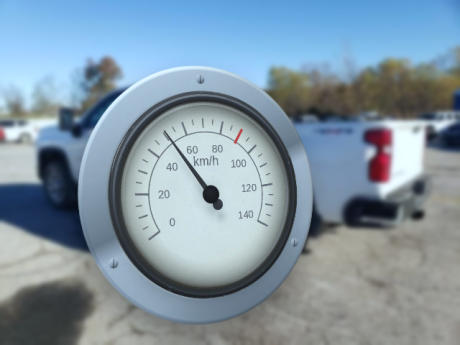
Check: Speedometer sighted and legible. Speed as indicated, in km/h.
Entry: 50 km/h
